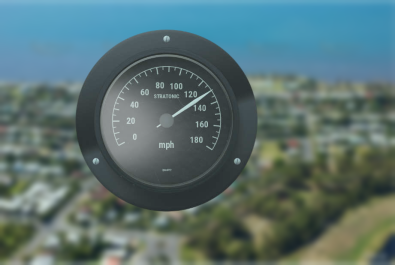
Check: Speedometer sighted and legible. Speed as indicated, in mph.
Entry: 130 mph
